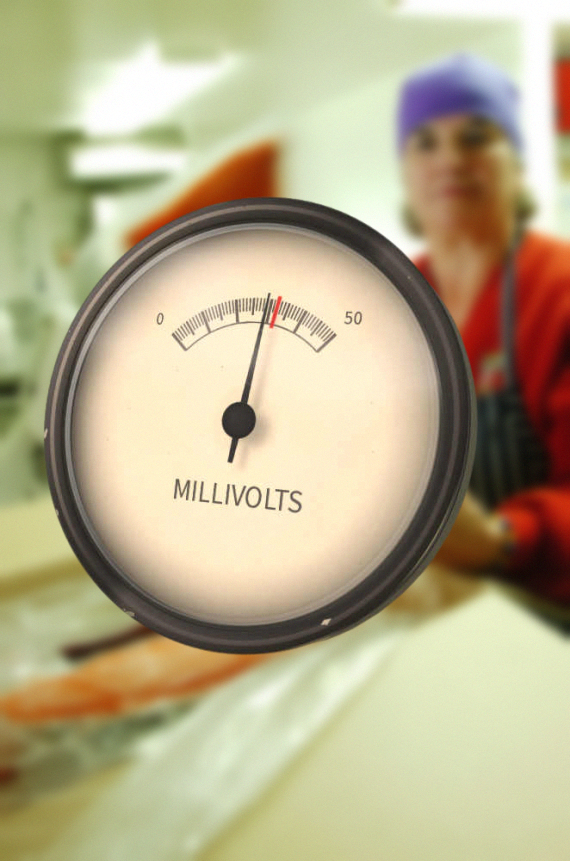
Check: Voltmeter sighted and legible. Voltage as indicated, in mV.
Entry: 30 mV
